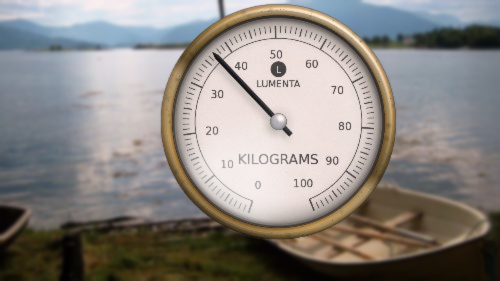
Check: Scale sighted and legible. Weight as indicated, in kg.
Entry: 37 kg
